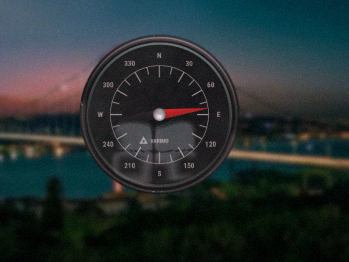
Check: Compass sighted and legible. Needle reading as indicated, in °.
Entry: 82.5 °
